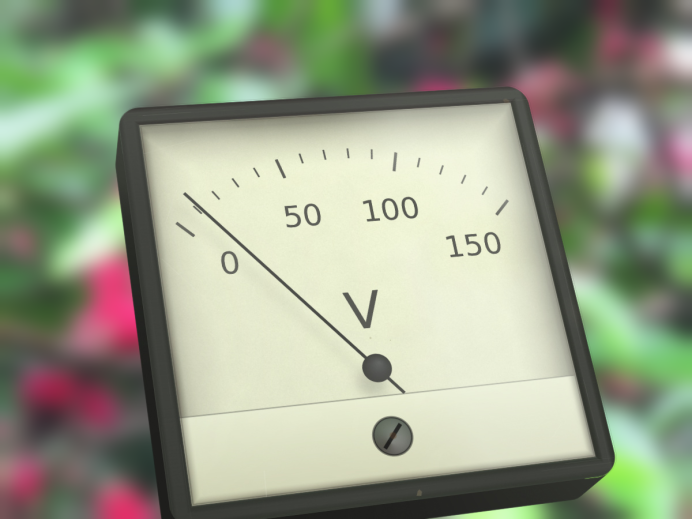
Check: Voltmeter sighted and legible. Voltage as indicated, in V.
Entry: 10 V
